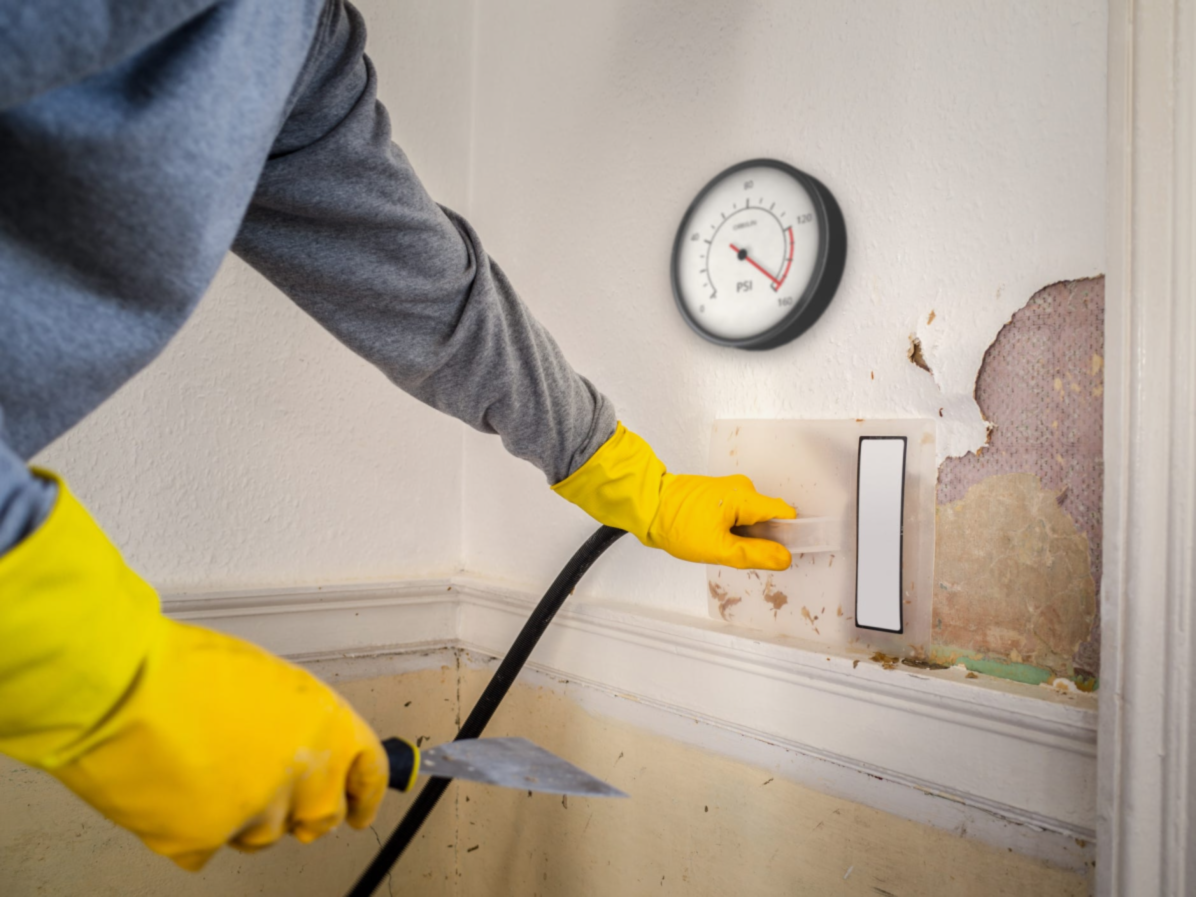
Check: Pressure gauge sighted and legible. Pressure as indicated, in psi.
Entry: 155 psi
